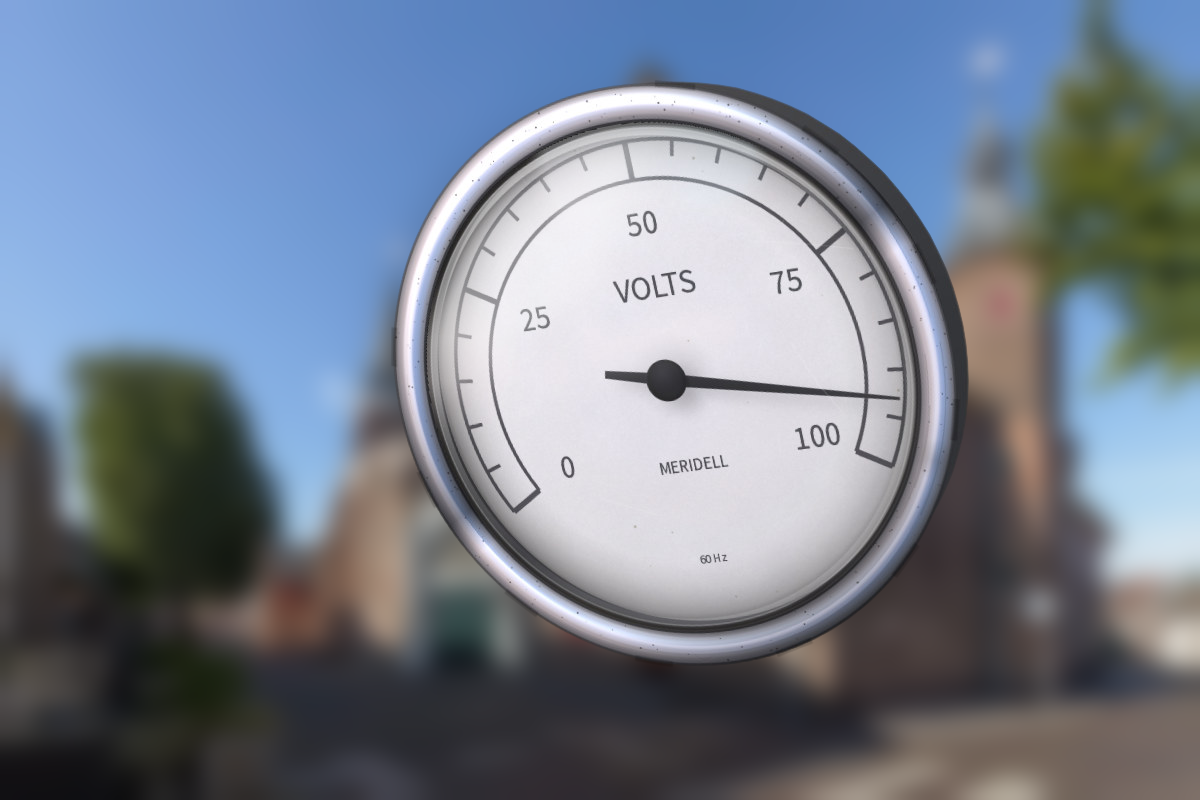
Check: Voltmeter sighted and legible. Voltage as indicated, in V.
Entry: 92.5 V
